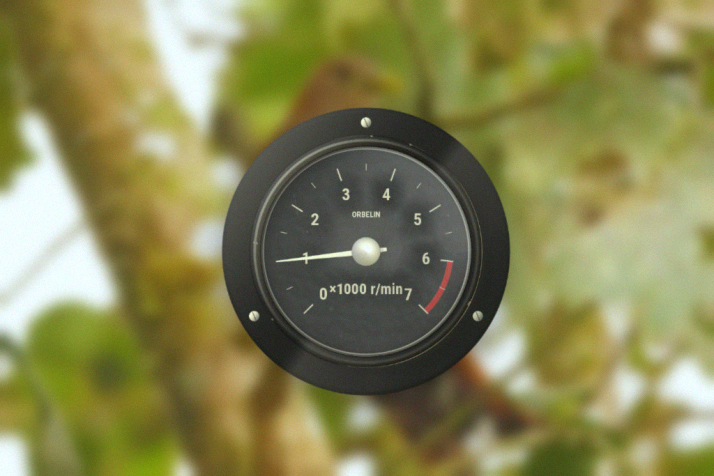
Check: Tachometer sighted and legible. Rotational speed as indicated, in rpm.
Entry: 1000 rpm
